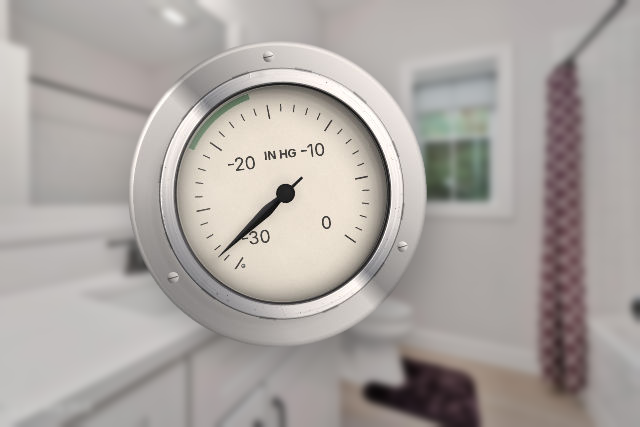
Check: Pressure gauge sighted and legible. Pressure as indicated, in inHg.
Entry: -28.5 inHg
